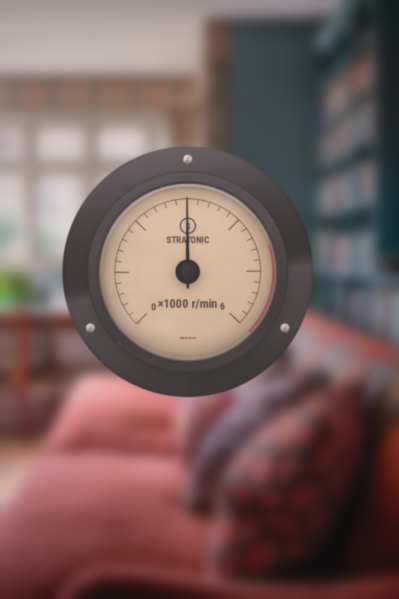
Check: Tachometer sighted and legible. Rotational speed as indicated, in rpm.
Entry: 3000 rpm
